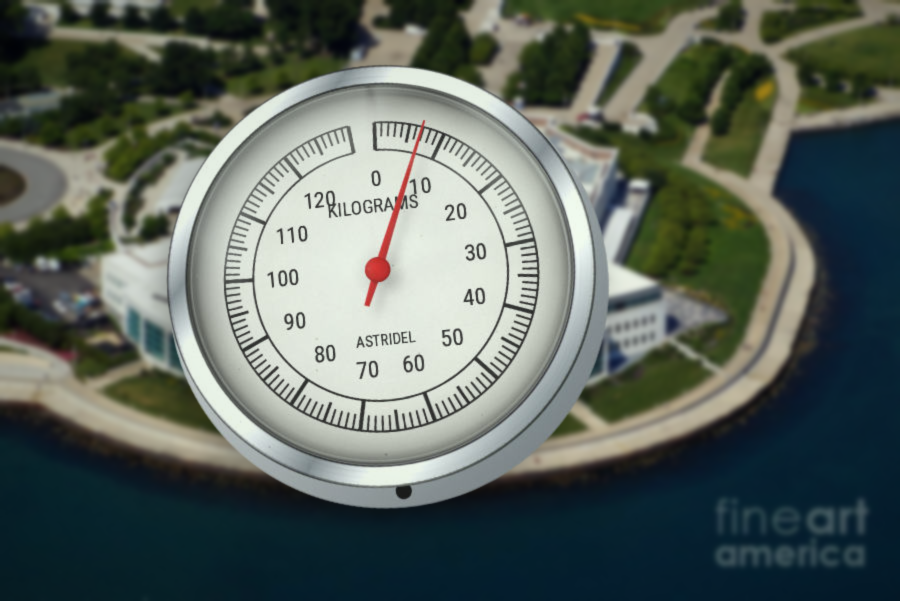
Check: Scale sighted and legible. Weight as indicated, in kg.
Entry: 7 kg
